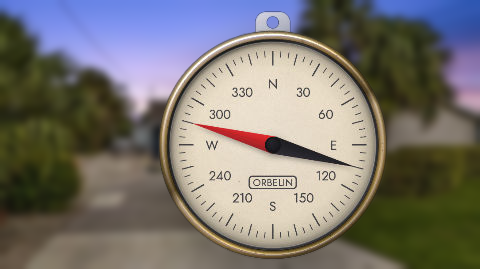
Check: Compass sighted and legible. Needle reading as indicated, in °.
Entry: 285 °
